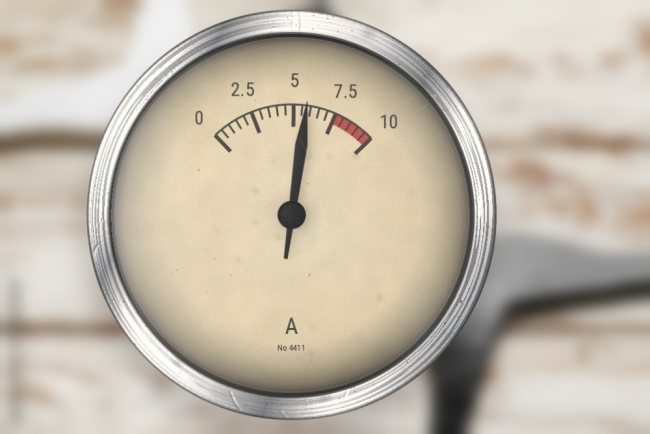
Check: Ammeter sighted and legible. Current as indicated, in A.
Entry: 5.75 A
